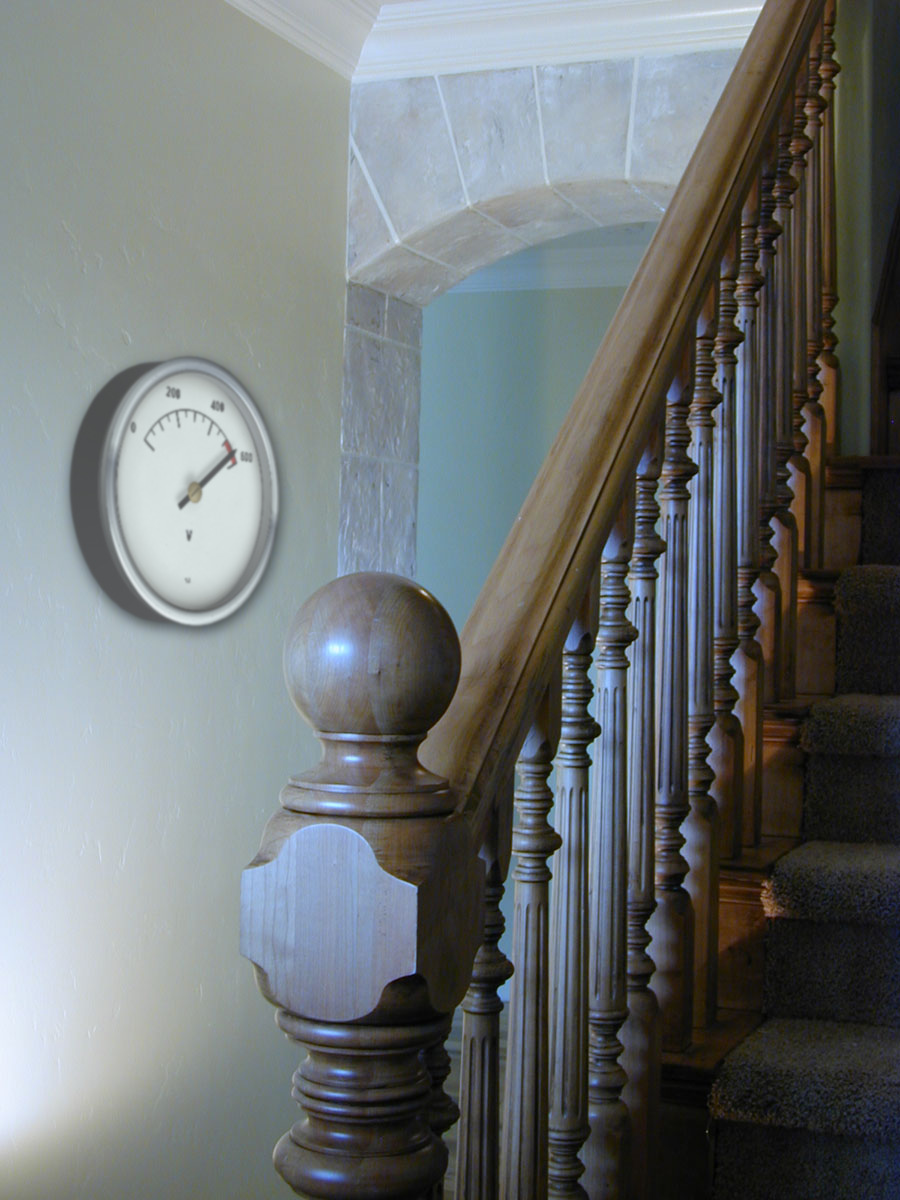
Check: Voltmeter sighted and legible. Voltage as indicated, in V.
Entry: 550 V
